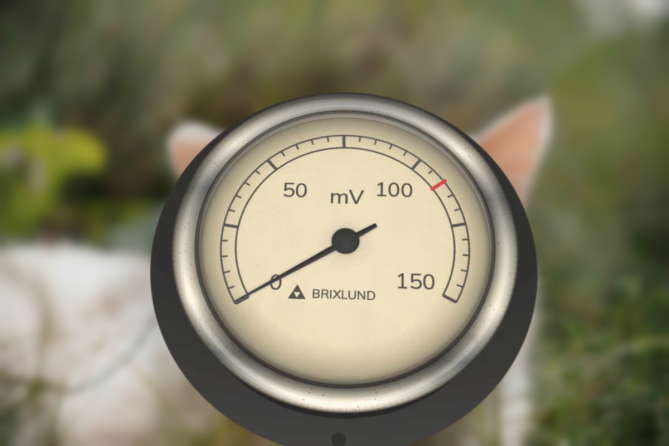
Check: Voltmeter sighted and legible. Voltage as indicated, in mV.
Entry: 0 mV
